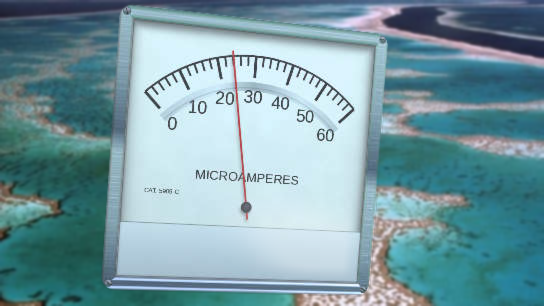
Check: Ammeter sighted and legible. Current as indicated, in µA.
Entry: 24 µA
